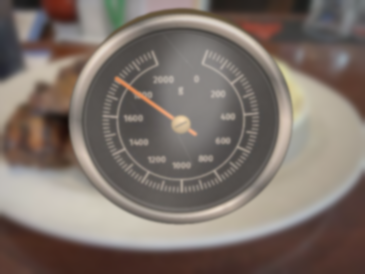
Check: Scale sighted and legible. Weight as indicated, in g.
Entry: 1800 g
